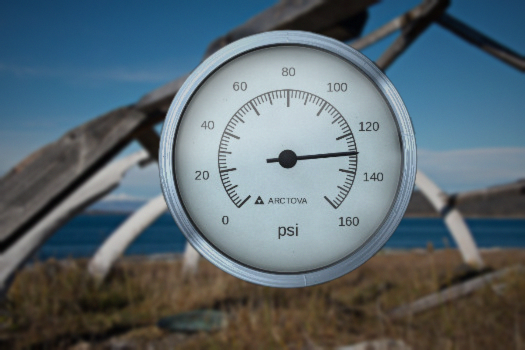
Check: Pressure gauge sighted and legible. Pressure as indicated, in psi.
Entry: 130 psi
